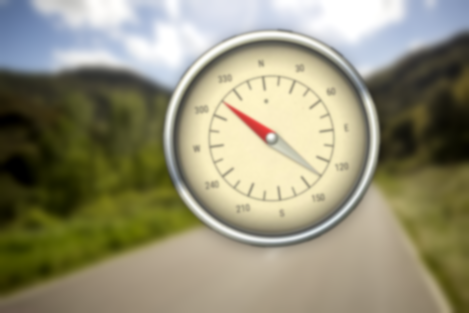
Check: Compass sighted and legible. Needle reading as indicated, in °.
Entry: 315 °
